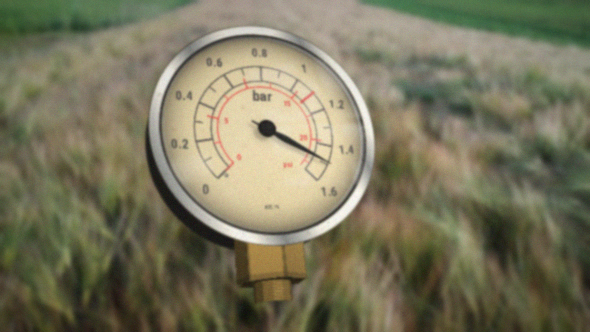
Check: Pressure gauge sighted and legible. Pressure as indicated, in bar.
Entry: 1.5 bar
